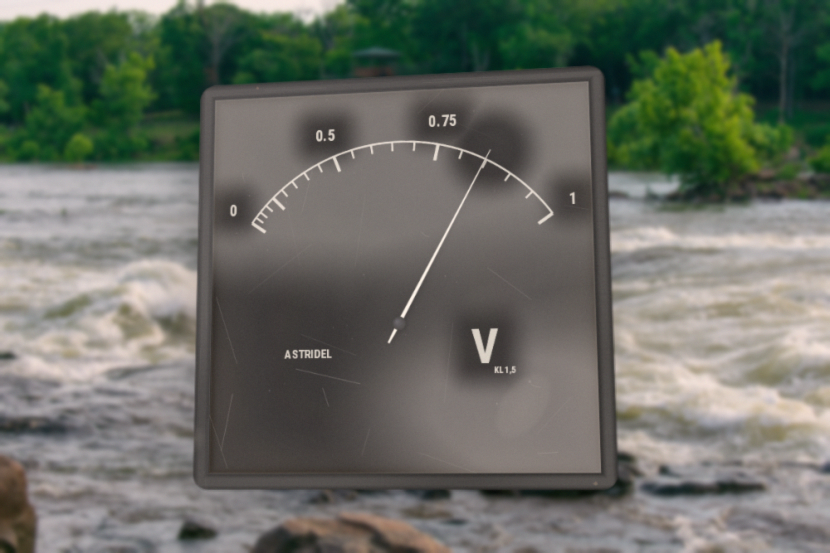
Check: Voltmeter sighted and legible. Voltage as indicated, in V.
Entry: 0.85 V
